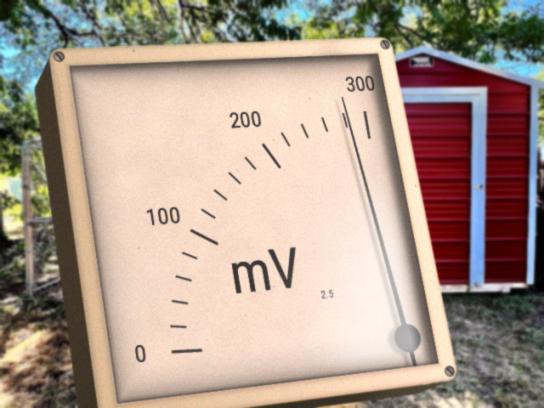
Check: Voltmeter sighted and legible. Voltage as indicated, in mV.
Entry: 280 mV
